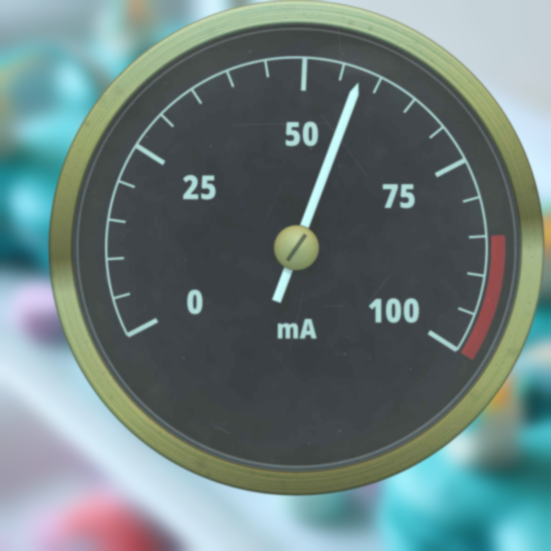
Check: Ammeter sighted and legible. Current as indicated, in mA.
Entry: 57.5 mA
